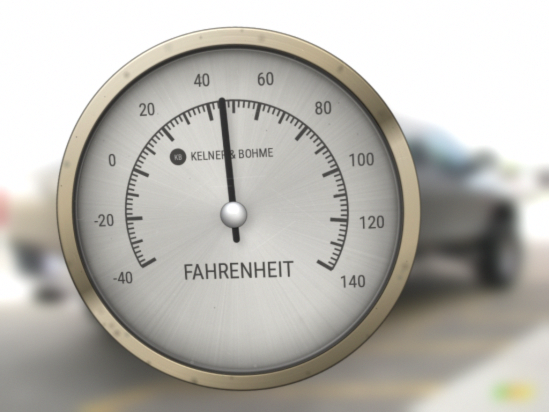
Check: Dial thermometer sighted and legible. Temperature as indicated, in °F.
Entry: 46 °F
